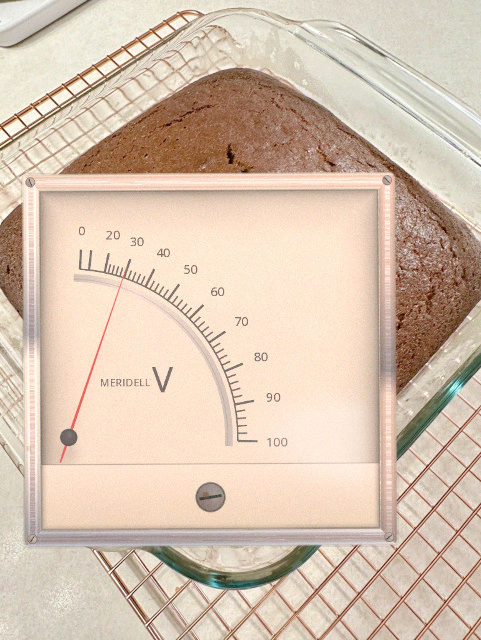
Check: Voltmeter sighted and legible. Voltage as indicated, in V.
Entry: 30 V
